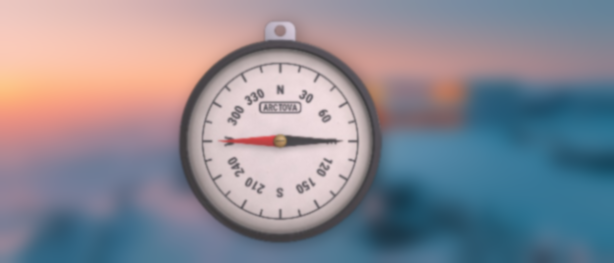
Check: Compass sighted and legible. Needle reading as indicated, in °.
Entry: 270 °
